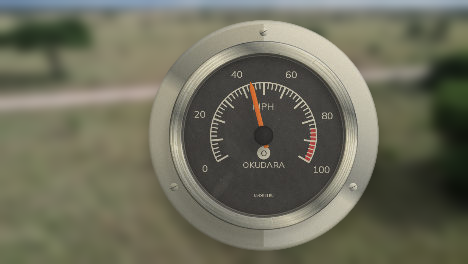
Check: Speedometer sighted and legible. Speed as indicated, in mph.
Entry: 44 mph
